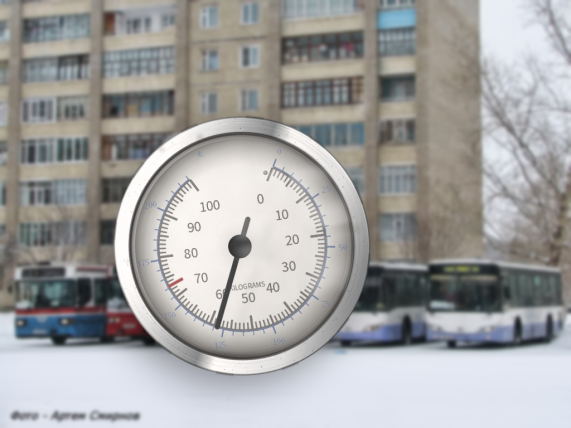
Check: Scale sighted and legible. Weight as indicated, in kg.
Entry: 58 kg
